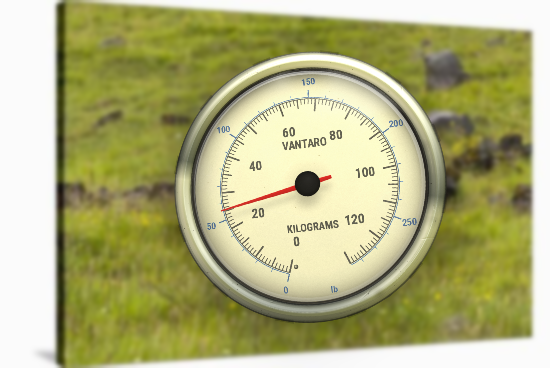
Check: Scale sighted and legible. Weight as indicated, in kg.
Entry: 25 kg
